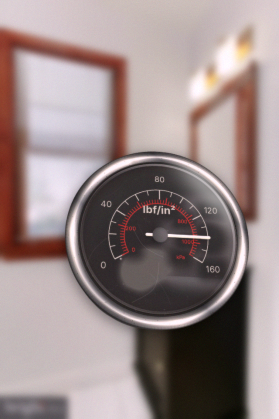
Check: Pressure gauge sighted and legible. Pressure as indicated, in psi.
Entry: 140 psi
